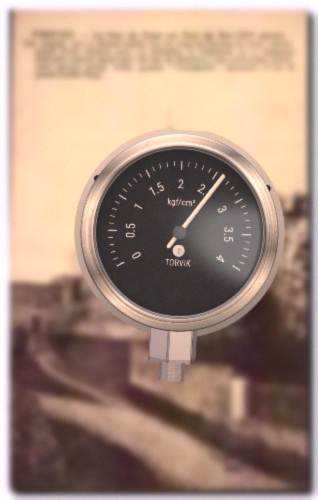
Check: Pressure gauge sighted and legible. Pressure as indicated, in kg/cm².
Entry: 2.6 kg/cm²
